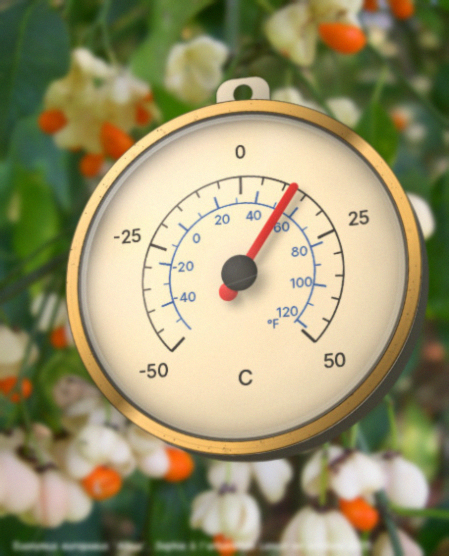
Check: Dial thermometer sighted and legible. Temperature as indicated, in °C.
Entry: 12.5 °C
